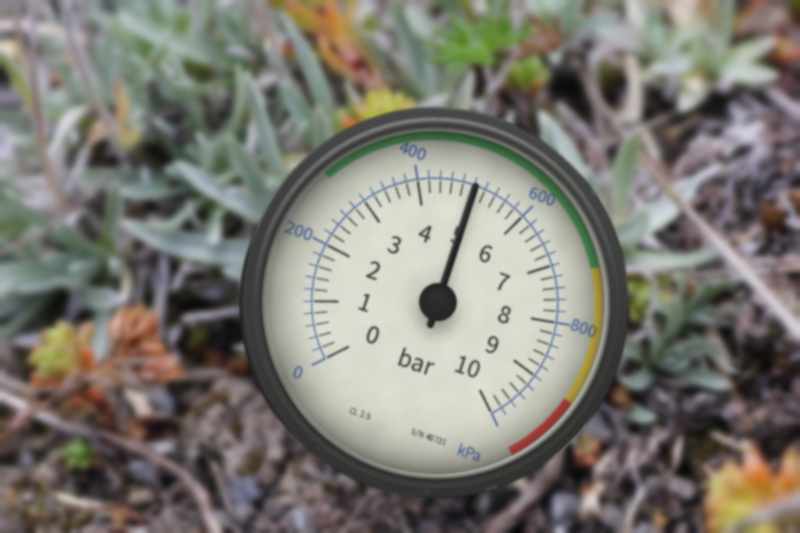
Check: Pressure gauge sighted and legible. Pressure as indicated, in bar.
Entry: 5 bar
